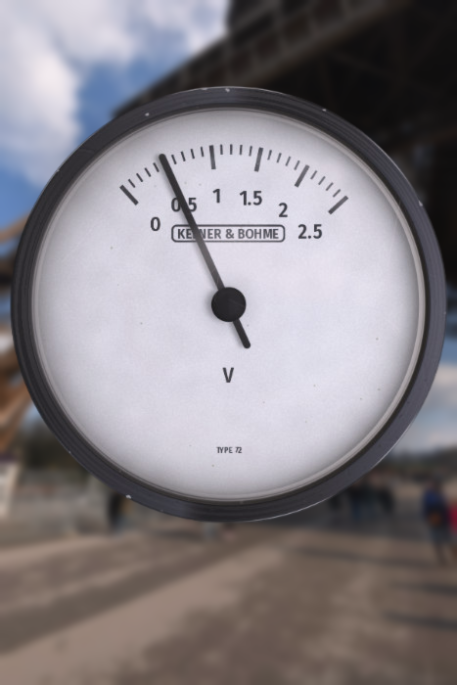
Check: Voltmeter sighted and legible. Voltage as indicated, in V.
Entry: 0.5 V
